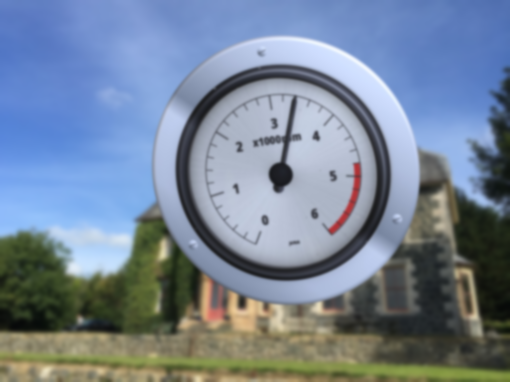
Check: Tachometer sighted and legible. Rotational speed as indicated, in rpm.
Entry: 3400 rpm
